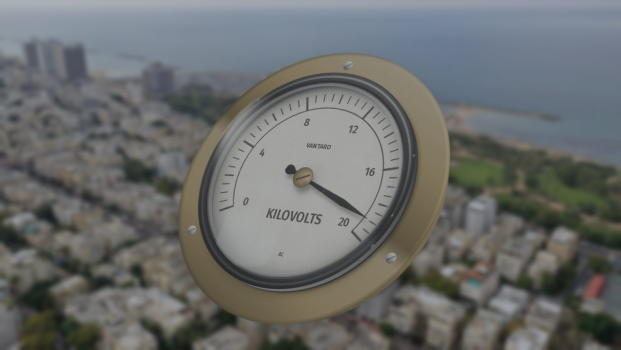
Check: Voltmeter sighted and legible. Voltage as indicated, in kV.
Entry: 19 kV
